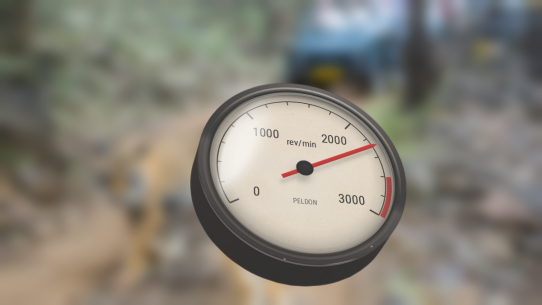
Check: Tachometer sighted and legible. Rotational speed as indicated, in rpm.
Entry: 2300 rpm
